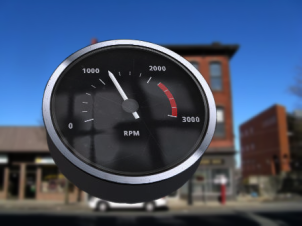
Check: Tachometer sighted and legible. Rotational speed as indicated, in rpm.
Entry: 1200 rpm
